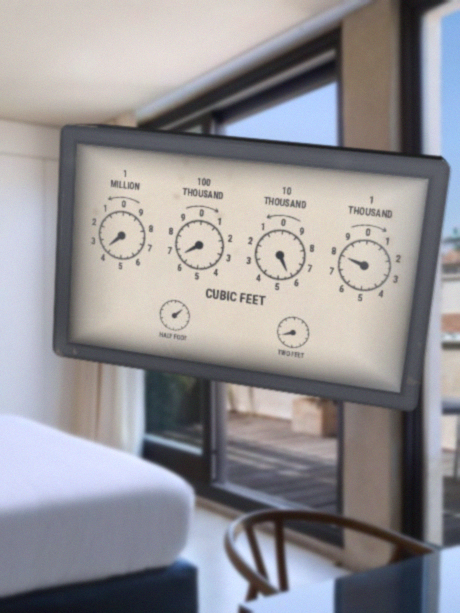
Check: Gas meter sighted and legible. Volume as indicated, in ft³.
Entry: 365800 ft³
